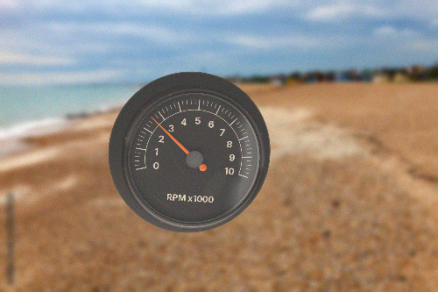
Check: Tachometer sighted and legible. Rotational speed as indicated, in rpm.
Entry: 2600 rpm
